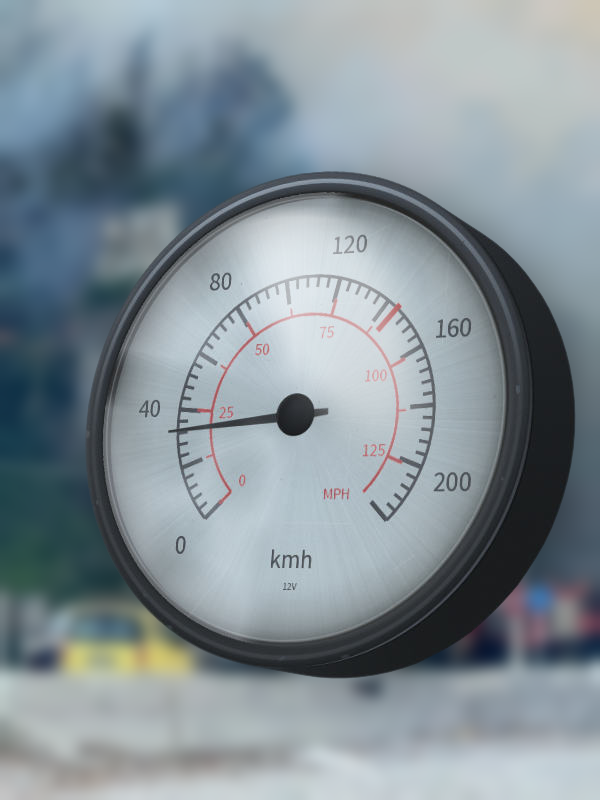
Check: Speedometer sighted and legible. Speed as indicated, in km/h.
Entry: 32 km/h
